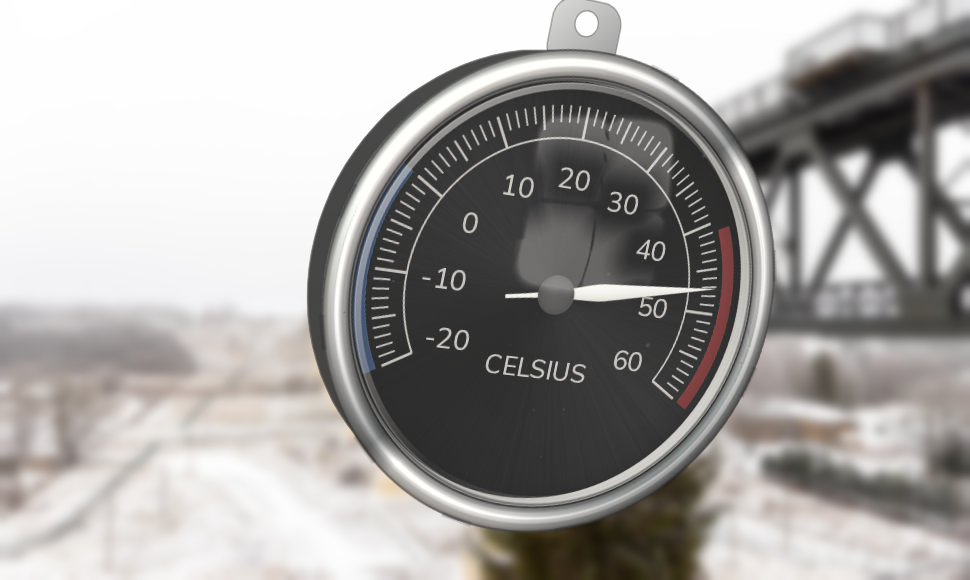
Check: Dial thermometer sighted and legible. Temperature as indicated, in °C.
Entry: 47 °C
